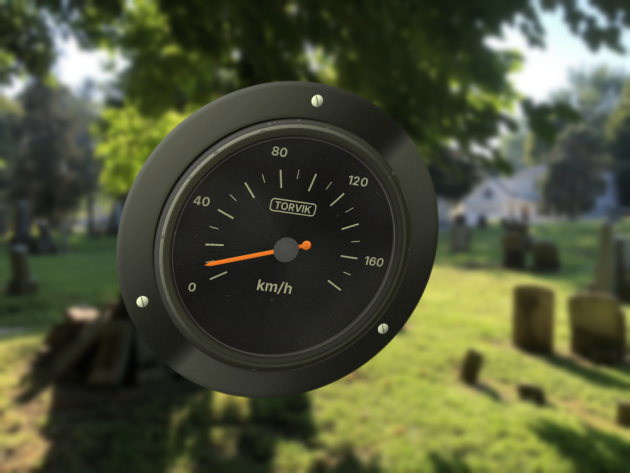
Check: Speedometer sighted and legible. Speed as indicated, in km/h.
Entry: 10 km/h
